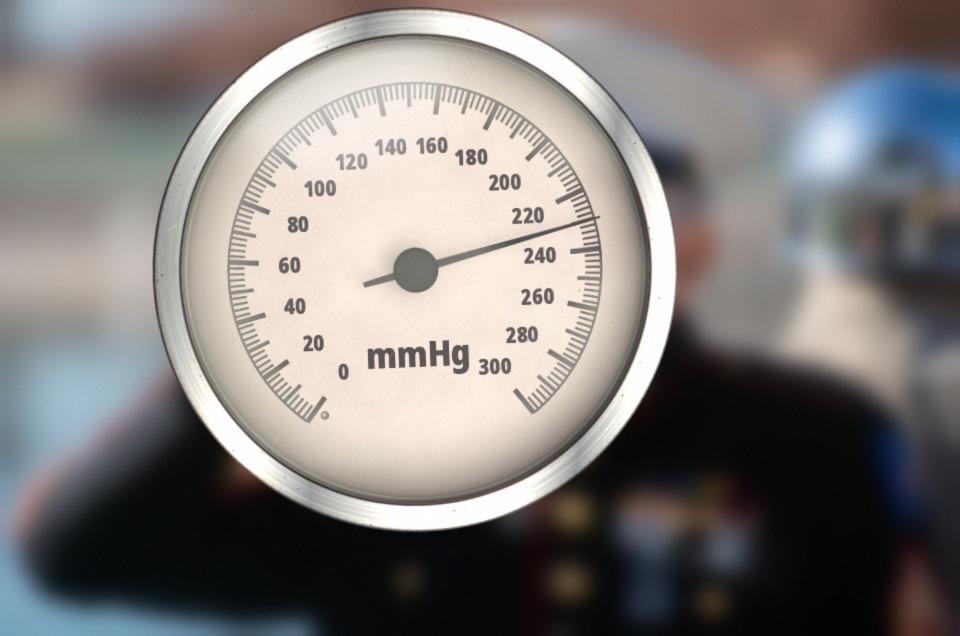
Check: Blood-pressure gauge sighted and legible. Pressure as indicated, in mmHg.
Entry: 230 mmHg
